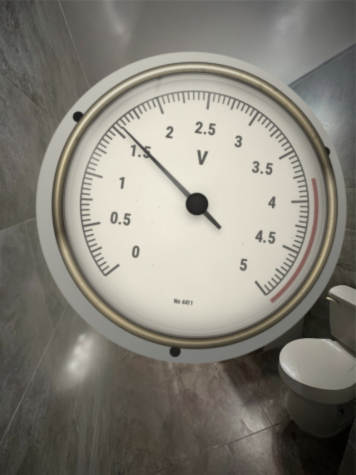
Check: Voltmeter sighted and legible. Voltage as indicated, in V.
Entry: 1.55 V
